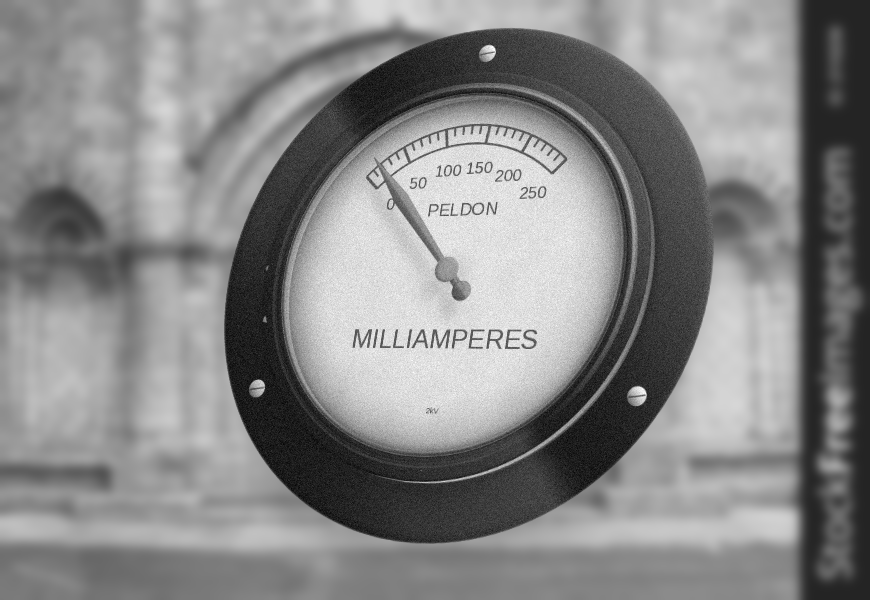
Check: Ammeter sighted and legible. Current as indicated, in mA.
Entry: 20 mA
